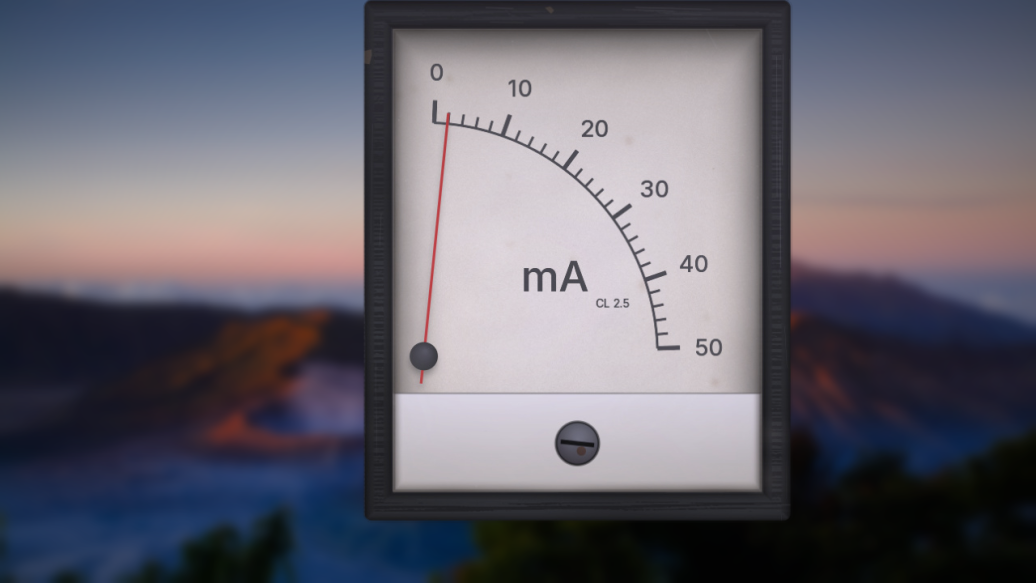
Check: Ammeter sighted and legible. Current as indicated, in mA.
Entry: 2 mA
